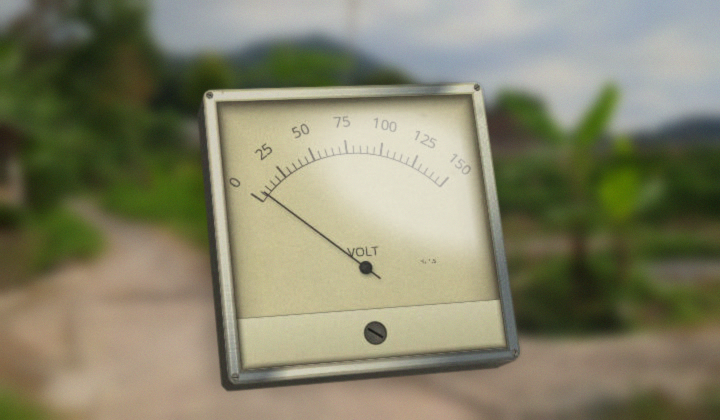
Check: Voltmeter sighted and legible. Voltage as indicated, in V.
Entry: 5 V
